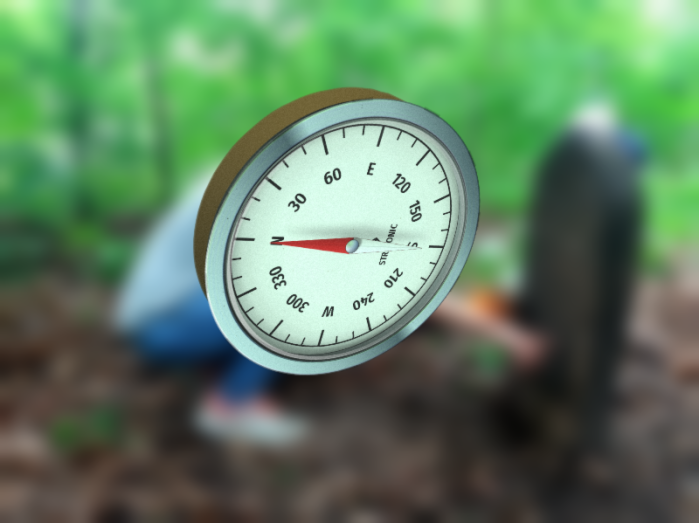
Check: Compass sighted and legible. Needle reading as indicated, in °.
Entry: 0 °
